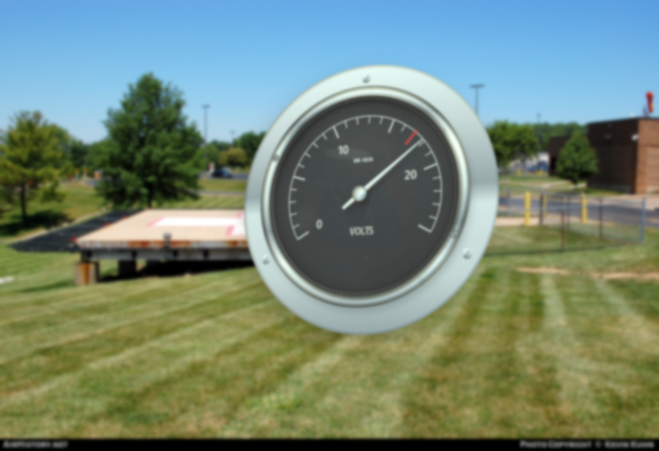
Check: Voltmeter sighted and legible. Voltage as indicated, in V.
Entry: 18 V
